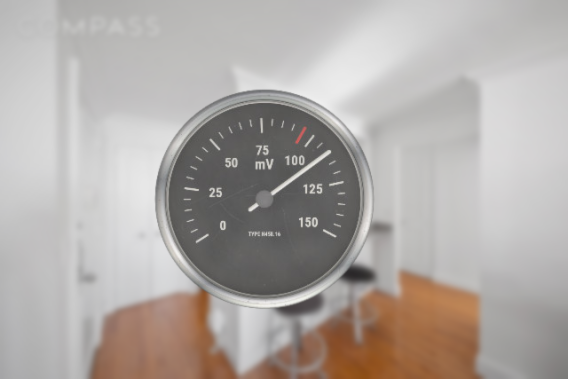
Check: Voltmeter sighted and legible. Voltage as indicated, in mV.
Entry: 110 mV
